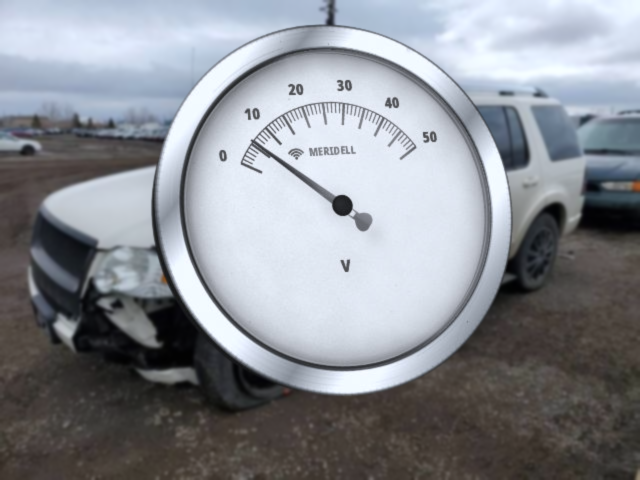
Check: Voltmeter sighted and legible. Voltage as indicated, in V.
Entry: 5 V
